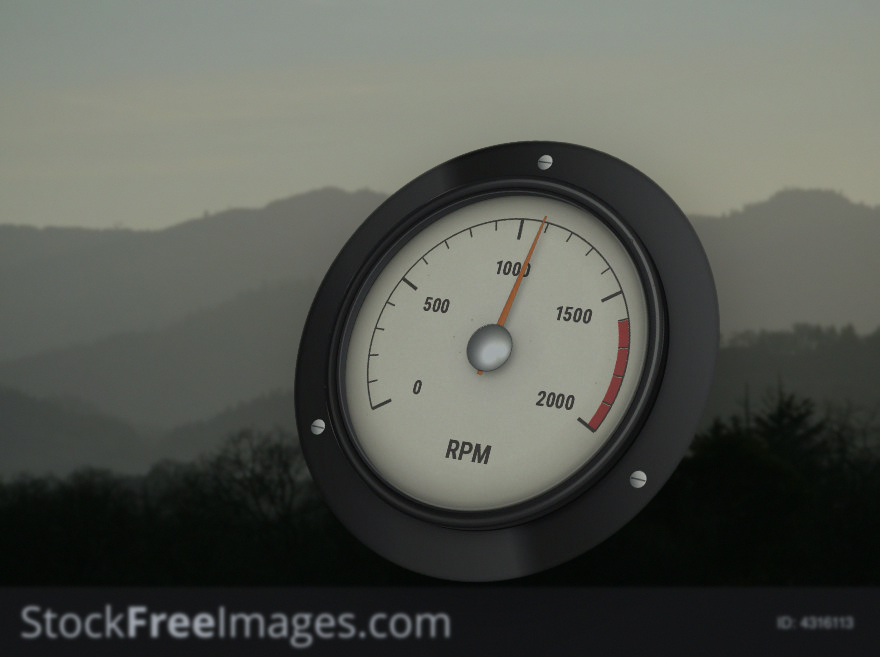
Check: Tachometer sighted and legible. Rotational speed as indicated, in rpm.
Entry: 1100 rpm
